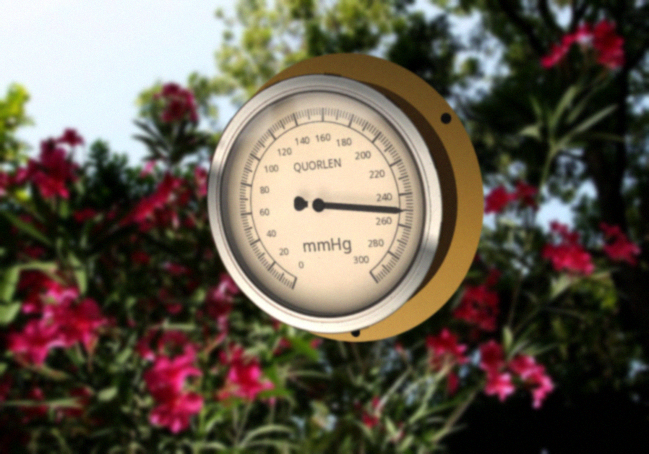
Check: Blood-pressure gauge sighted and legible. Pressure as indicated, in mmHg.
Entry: 250 mmHg
